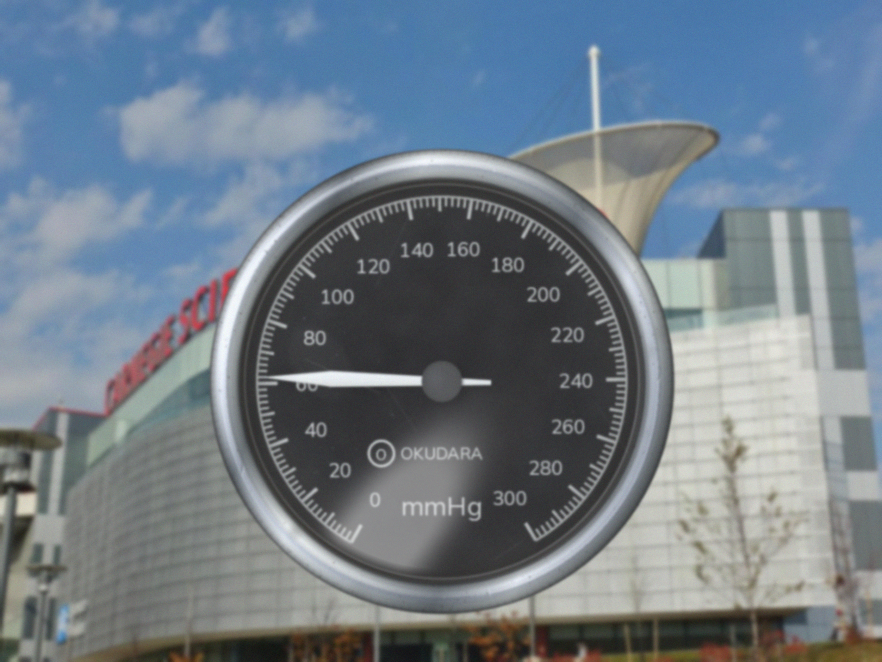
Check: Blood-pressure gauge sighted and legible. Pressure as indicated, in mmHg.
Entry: 62 mmHg
